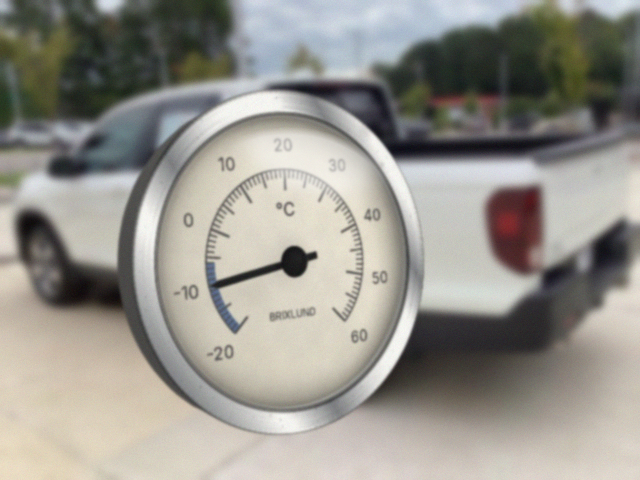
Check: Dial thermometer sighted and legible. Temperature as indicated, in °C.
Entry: -10 °C
